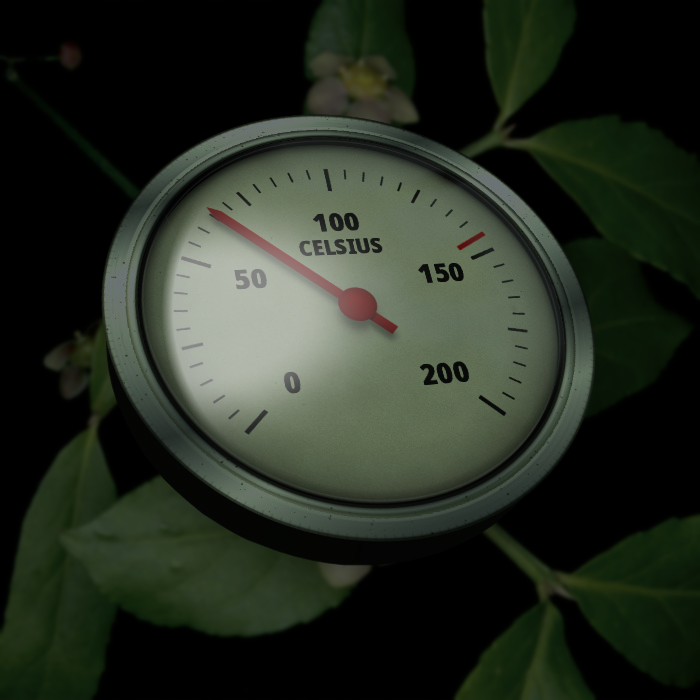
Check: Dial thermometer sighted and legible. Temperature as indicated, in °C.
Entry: 65 °C
